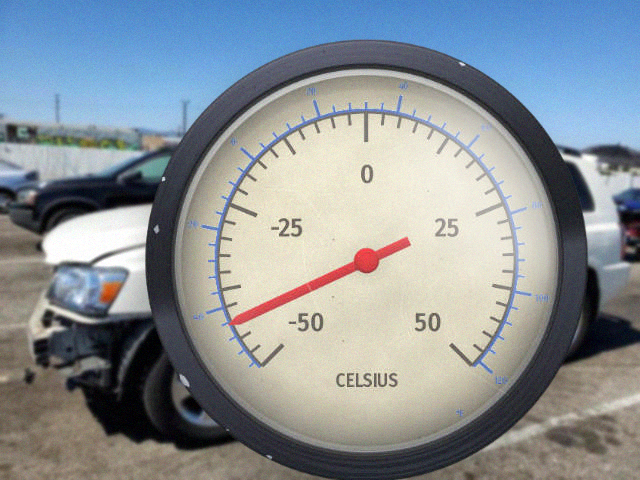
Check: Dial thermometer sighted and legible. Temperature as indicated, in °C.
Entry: -42.5 °C
